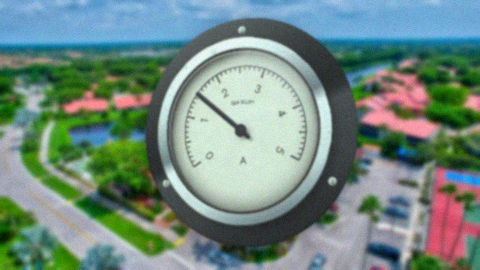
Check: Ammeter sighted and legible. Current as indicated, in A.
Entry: 1.5 A
